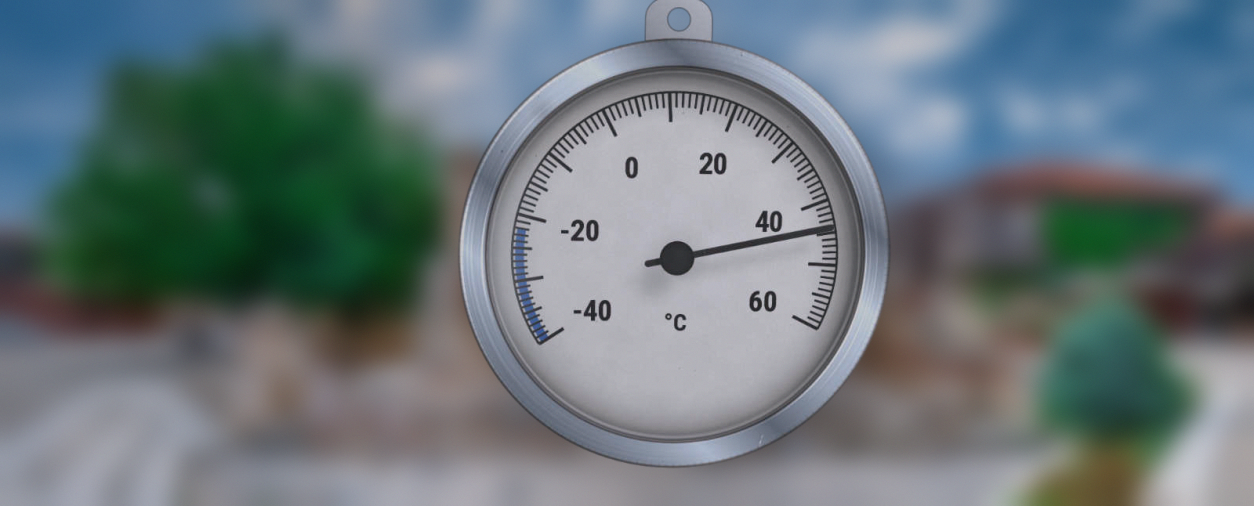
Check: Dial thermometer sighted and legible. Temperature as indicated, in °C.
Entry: 44 °C
